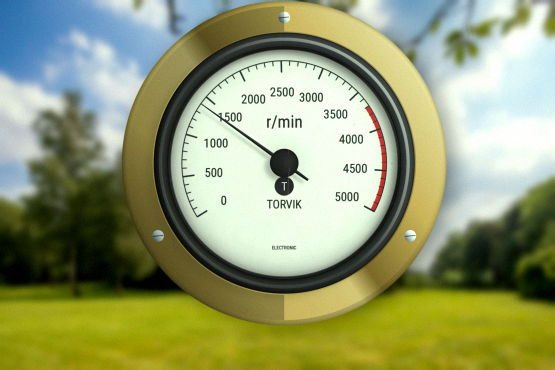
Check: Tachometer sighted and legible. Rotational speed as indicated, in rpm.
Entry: 1400 rpm
